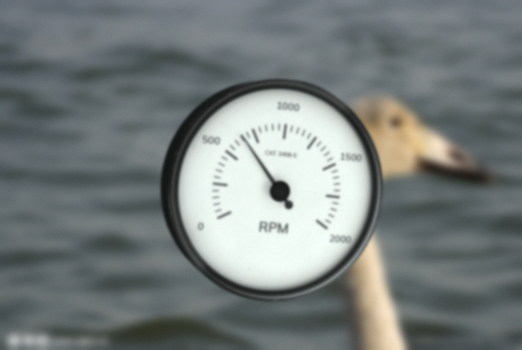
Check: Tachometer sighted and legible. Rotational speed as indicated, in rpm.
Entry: 650 rpm
